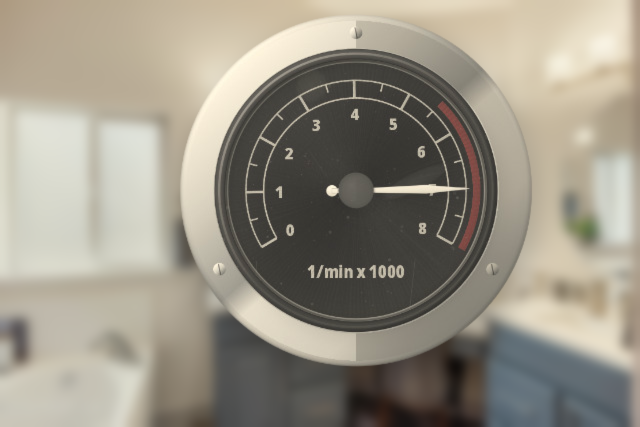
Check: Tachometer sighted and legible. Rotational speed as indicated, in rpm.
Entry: 7000 rpm
